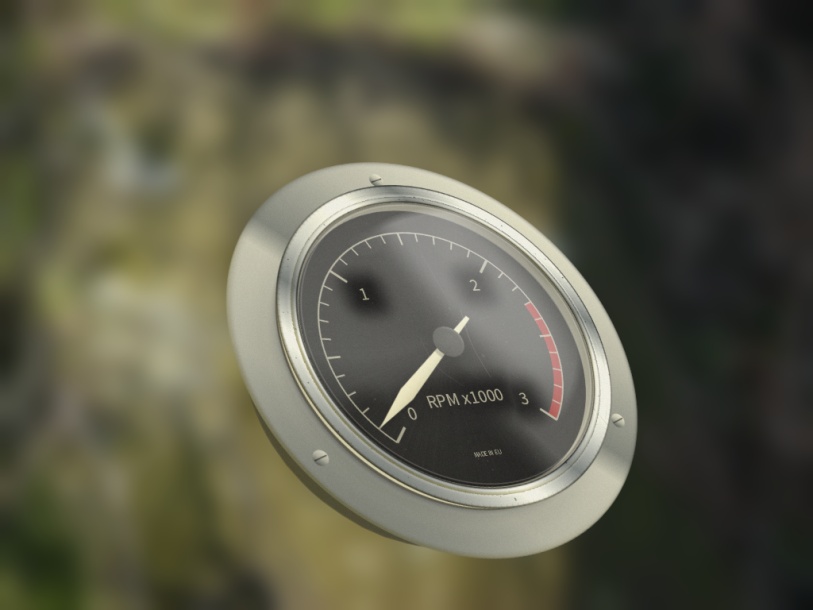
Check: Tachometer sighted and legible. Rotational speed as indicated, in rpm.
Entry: 100 rpm
